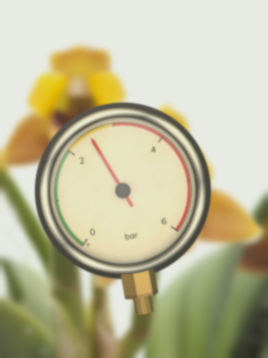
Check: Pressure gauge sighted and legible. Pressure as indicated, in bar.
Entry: 2.5 bar
